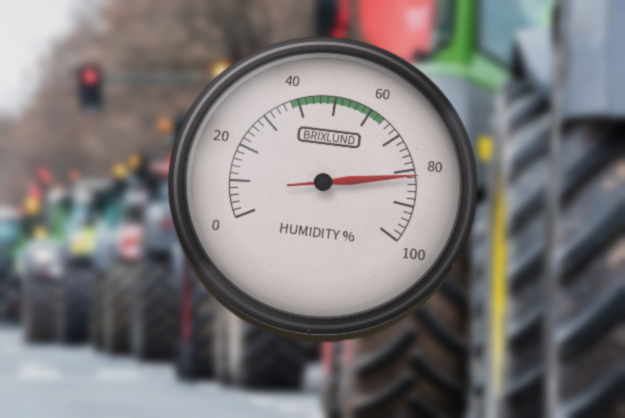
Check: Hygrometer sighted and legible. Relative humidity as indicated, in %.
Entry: 82 %
